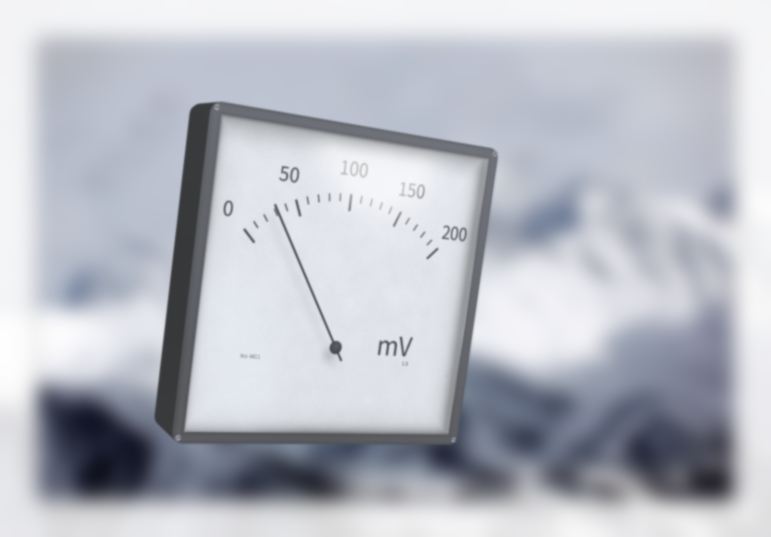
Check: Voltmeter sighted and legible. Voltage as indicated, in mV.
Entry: 30 mV
